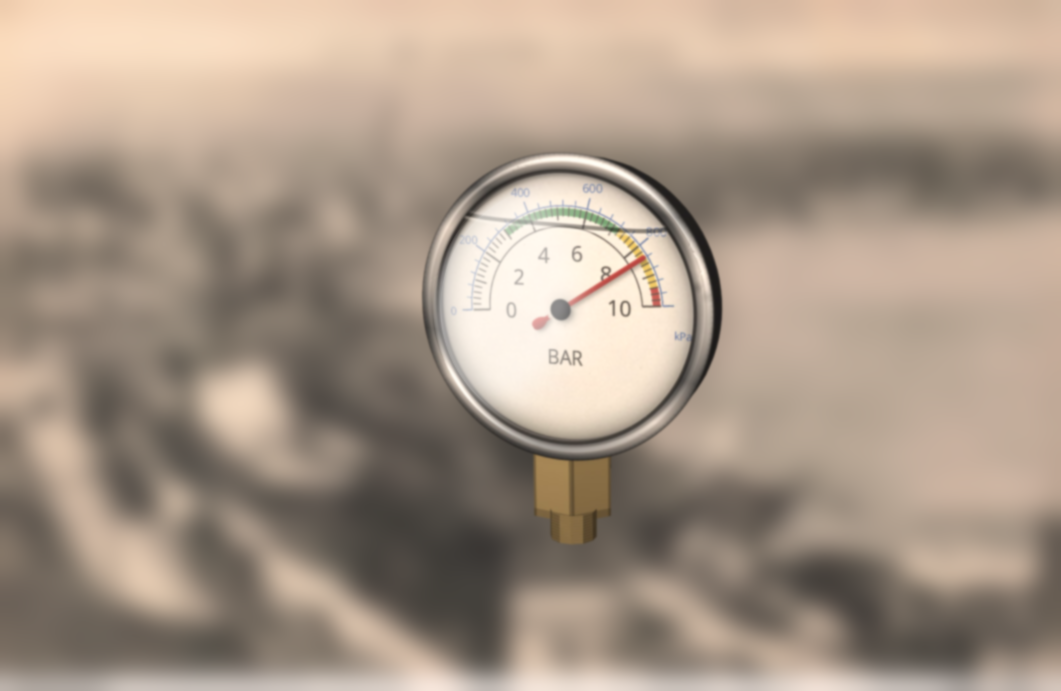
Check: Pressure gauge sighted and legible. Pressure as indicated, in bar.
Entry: 8.4 bar
